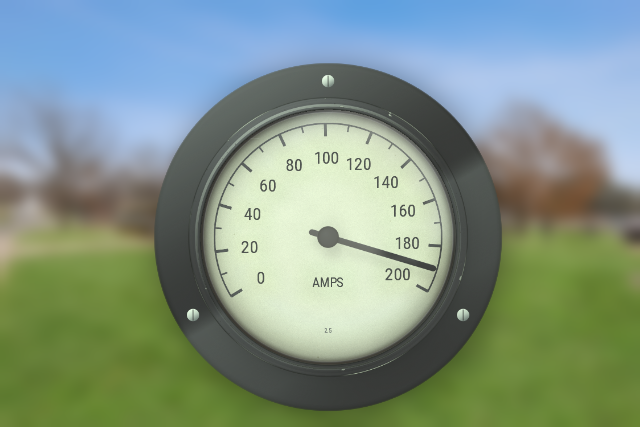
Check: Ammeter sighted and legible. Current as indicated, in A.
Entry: 190 A
